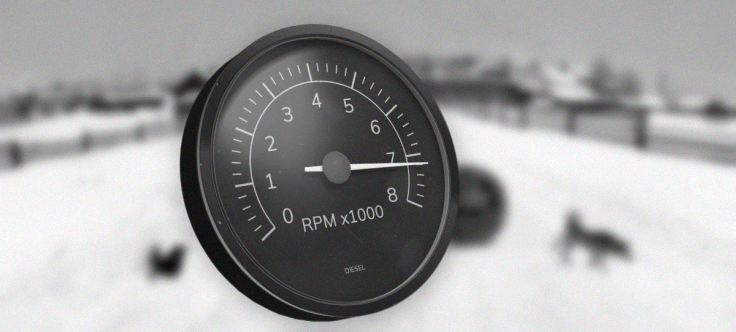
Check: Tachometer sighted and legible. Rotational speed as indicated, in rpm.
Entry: 7200 rpm
